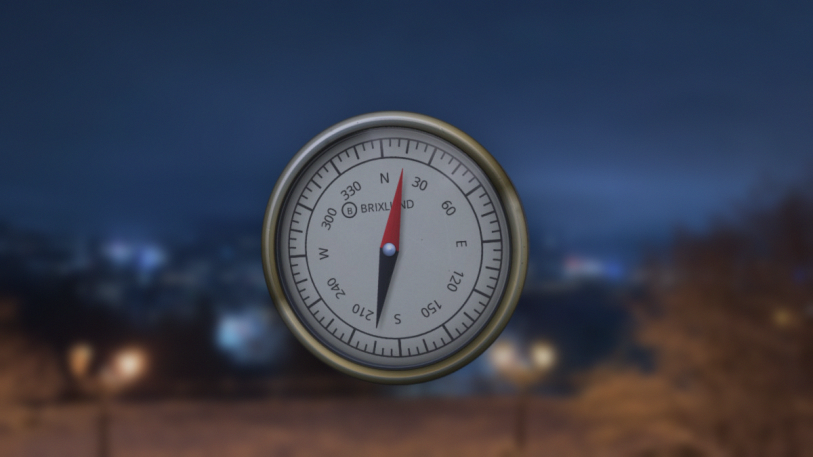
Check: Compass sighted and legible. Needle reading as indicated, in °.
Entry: 15 °
